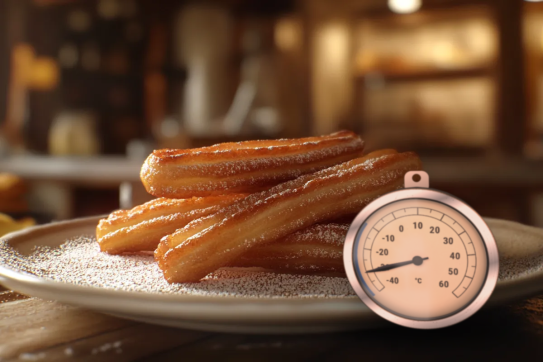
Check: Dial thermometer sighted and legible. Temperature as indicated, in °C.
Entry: -30 °C
